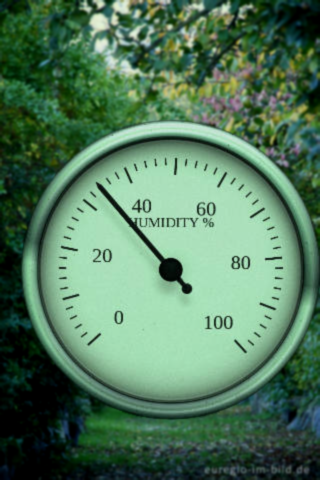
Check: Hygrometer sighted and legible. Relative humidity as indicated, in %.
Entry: 34 %
